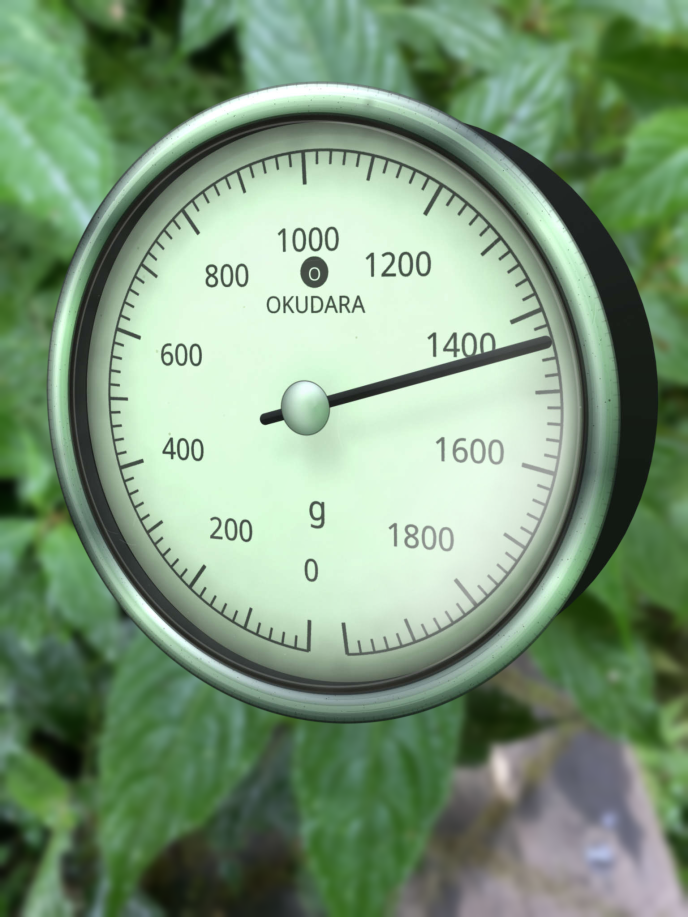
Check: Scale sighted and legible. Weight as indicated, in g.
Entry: 1440 g
